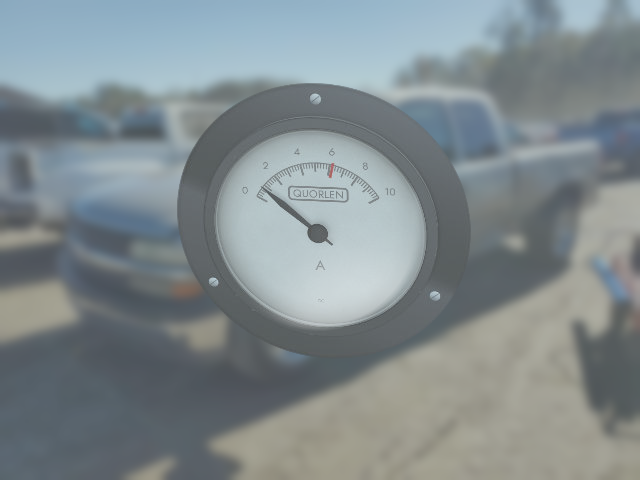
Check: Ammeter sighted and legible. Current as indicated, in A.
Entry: 1 A
